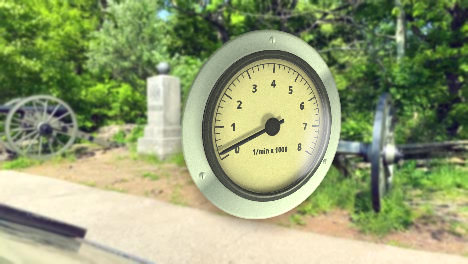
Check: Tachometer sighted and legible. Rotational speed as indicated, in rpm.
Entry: 200 rpm
